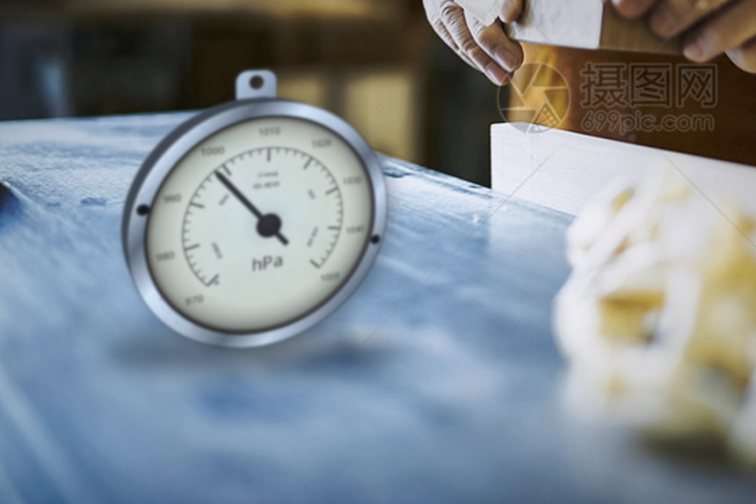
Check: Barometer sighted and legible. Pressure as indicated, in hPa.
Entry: 998 hPa
